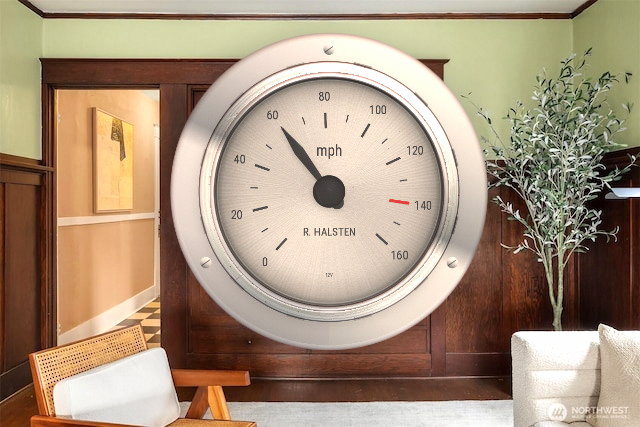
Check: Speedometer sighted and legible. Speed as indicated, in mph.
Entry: 60 mph
